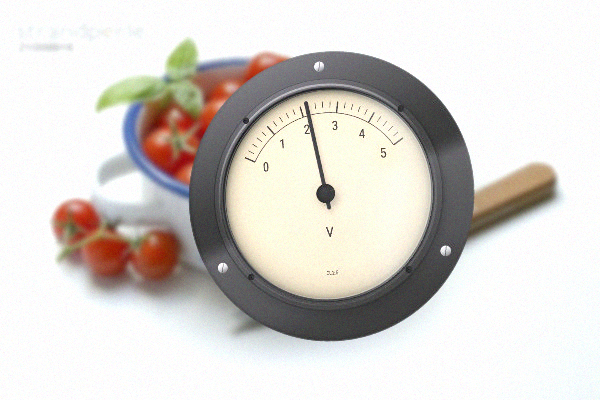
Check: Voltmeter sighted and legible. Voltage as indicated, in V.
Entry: 2.2 V
